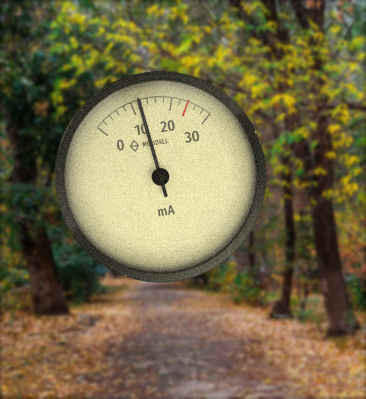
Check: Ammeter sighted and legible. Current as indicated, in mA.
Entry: 12 mA
